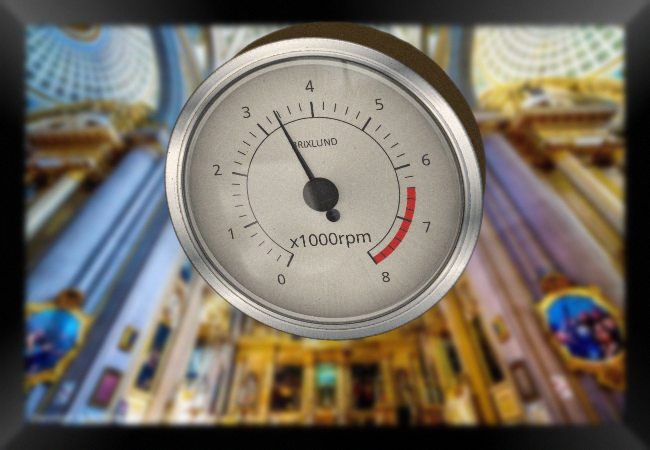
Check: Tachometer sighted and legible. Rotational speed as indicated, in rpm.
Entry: 3400 rpm
